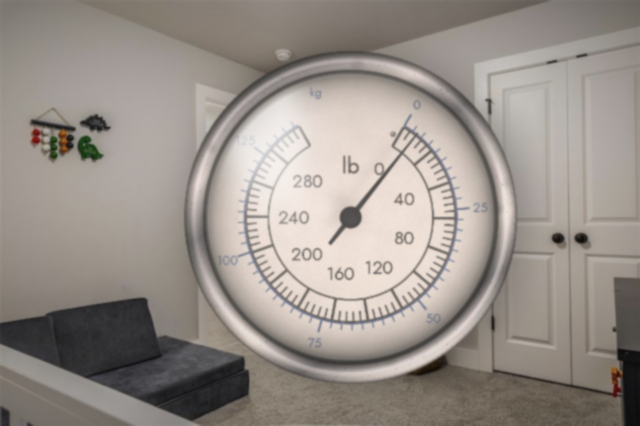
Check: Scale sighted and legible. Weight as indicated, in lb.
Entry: 8 lb
